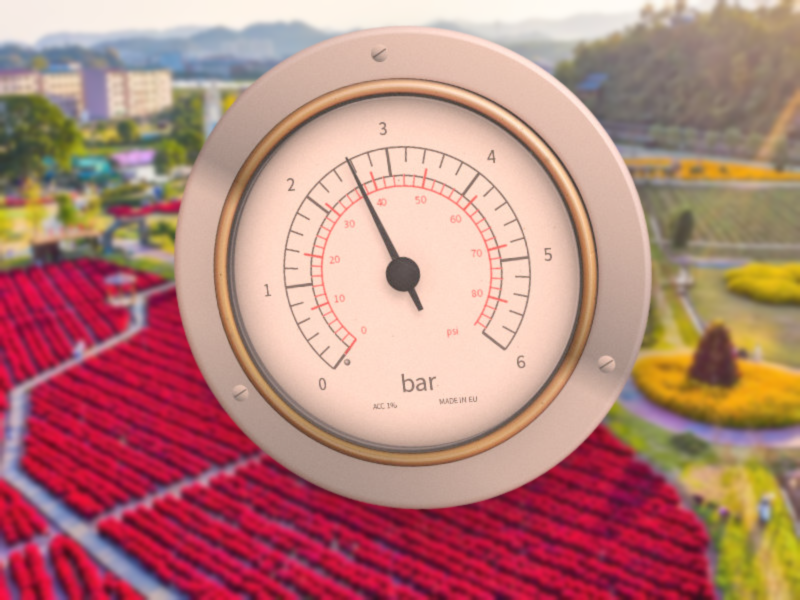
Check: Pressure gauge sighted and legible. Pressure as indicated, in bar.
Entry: 2.6 bar
